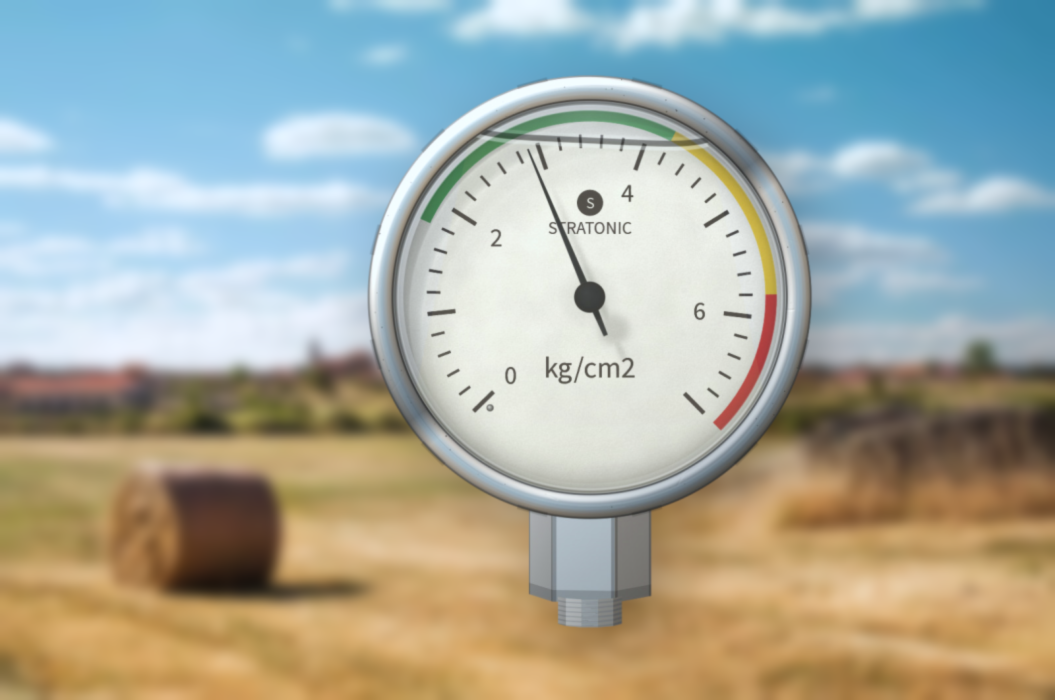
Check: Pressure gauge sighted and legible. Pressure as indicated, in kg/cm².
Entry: 2.9 kg/cm²
